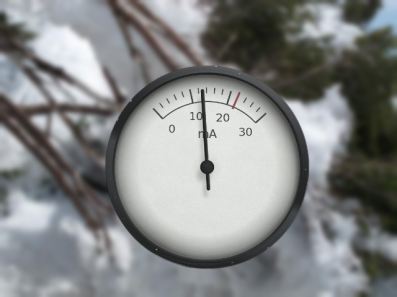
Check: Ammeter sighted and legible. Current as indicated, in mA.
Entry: 13 mA
